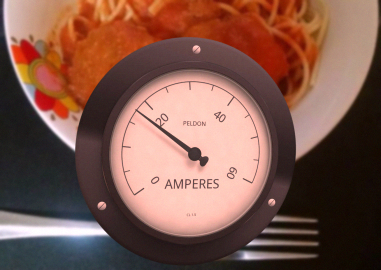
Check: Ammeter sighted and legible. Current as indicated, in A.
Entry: 17.5 A
